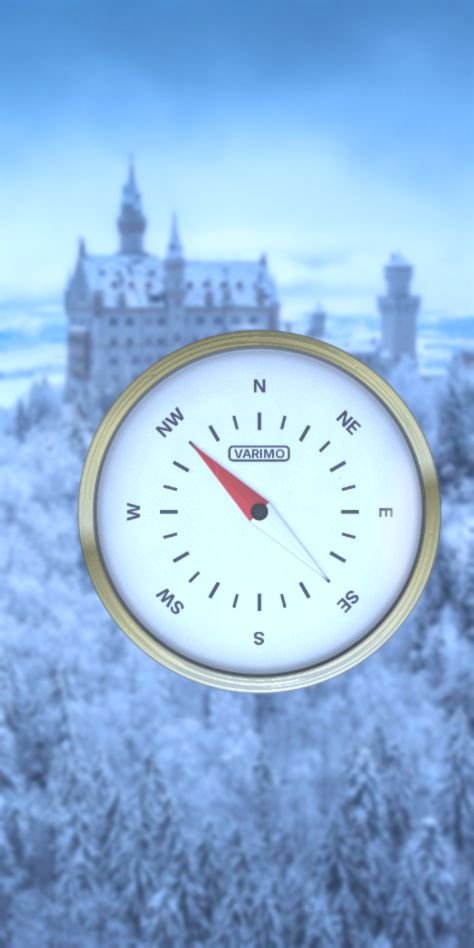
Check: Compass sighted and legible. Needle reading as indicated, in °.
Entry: 315 °
